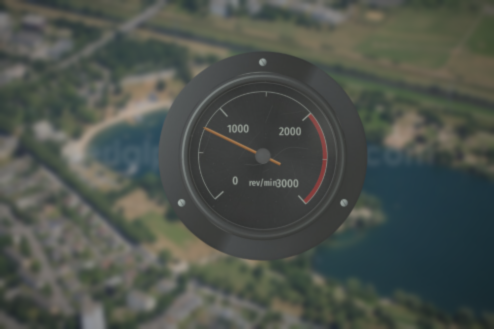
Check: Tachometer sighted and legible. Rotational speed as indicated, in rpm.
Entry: 750 rpm
